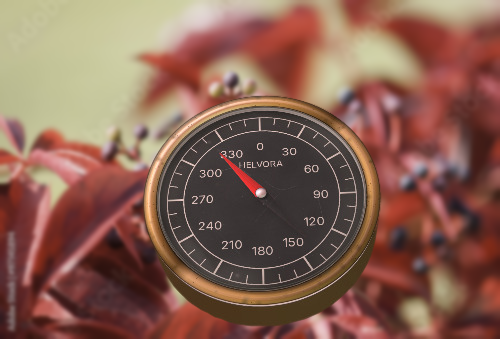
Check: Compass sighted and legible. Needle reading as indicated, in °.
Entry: 320 °
